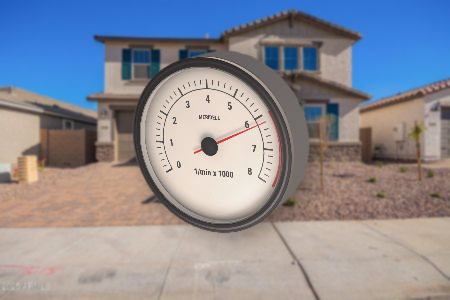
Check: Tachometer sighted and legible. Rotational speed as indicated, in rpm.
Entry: 6200 rpm
